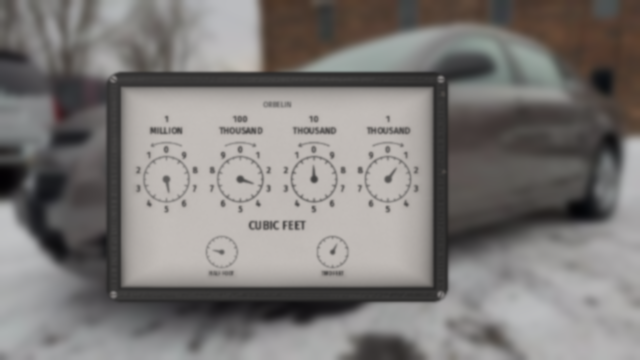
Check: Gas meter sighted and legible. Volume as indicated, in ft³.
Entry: 530100 ft³
